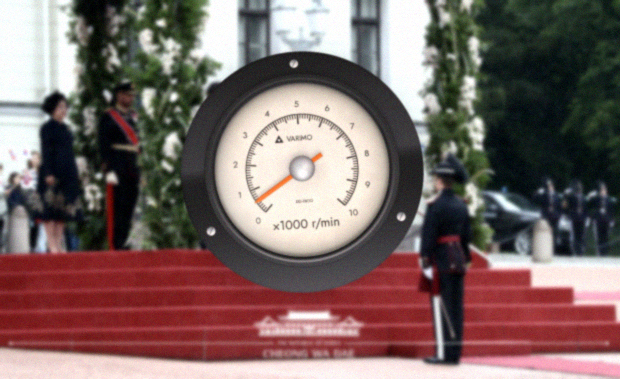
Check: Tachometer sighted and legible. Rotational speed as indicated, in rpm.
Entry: 500 rpm
